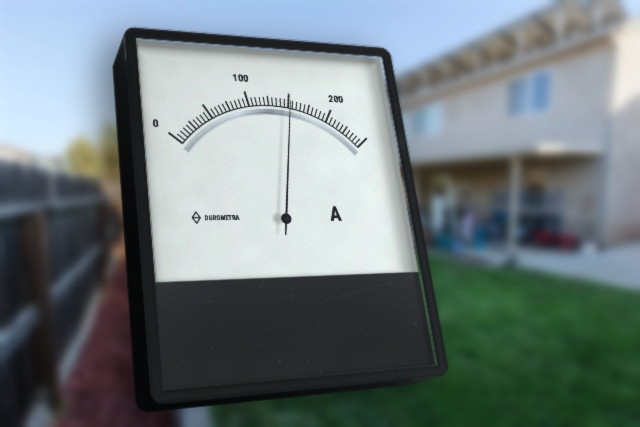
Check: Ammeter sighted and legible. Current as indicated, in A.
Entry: 150 A
